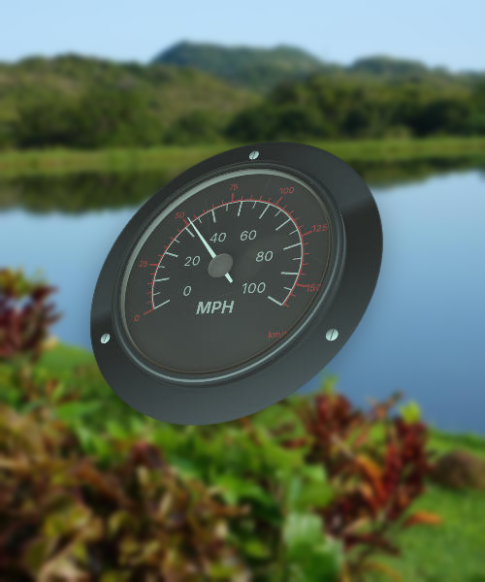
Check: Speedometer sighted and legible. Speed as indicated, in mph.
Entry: 32.5 mph
